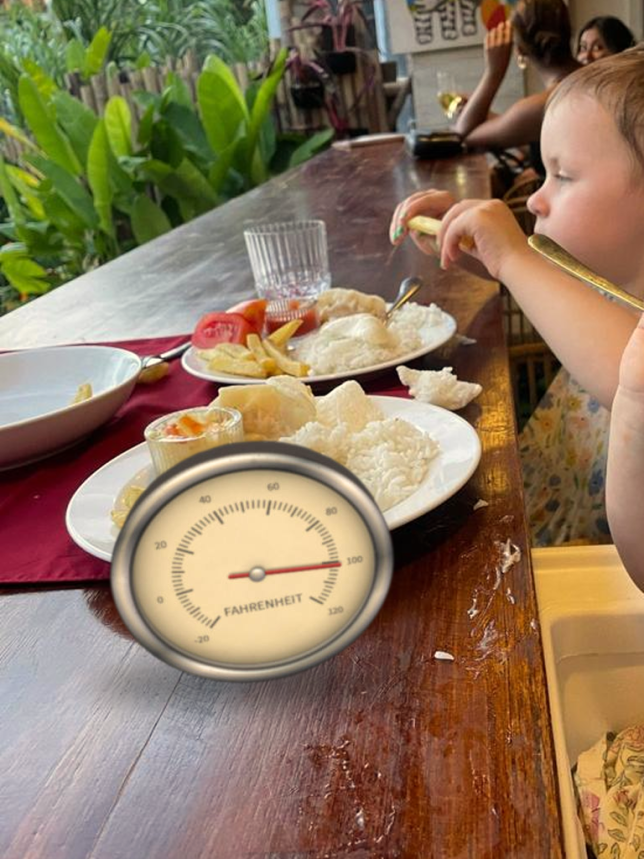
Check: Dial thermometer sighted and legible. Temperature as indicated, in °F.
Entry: 100 °F
